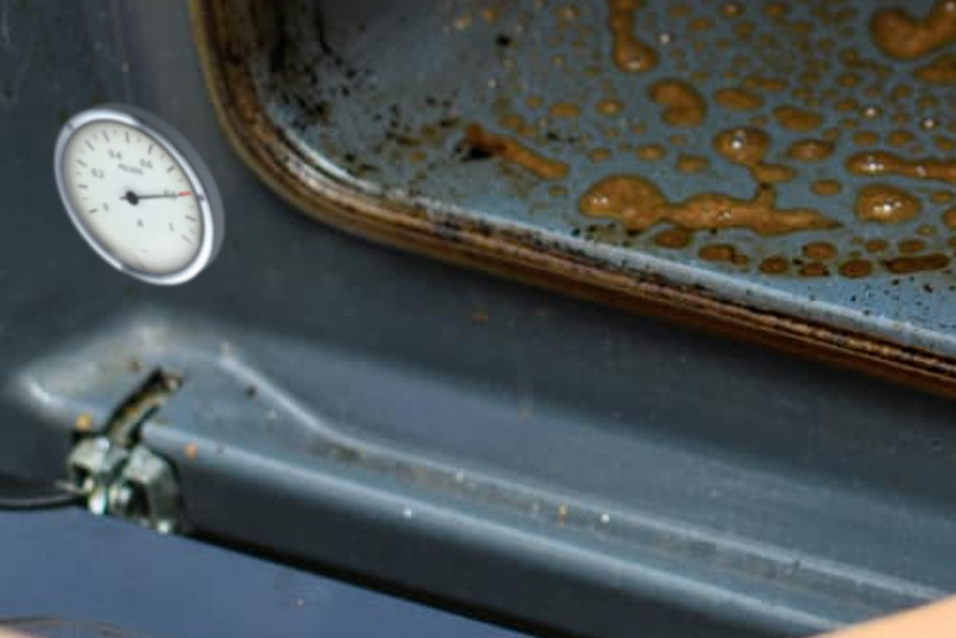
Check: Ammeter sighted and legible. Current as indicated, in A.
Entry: 0.8 A
